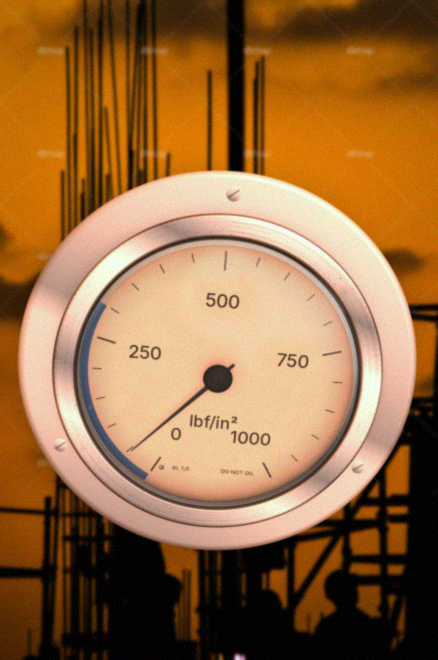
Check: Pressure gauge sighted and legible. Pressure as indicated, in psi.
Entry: 50 psi
